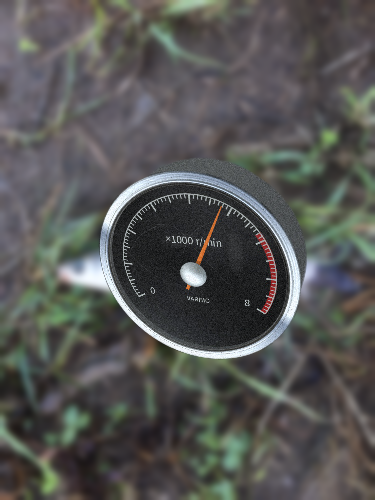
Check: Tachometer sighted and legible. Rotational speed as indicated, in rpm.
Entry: 4800 rpm
